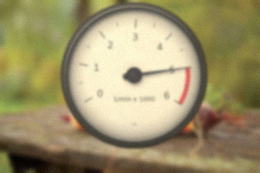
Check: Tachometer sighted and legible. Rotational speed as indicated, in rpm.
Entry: 5000 rpm
